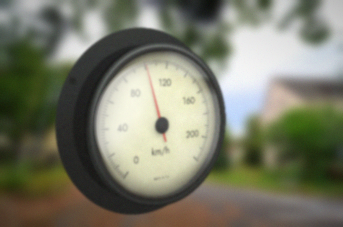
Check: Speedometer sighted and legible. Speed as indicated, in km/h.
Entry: 100 km/h
